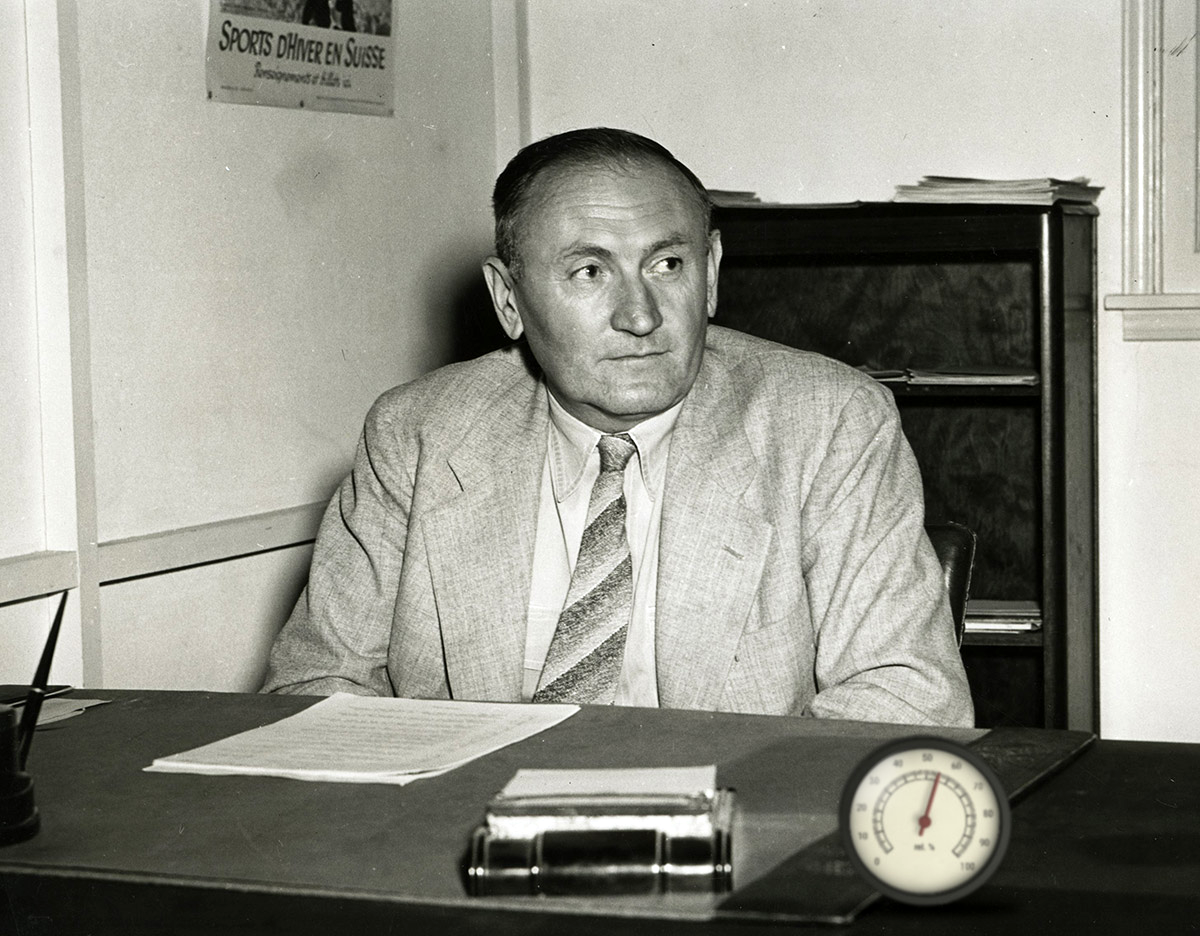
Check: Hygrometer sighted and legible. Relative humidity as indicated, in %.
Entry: 55 %
